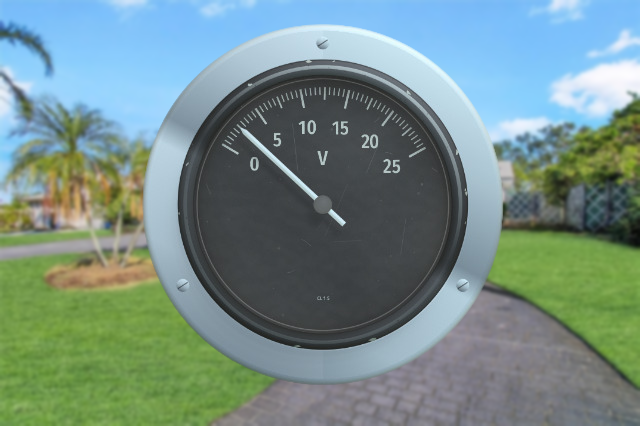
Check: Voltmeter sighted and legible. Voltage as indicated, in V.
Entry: 2.5 V
